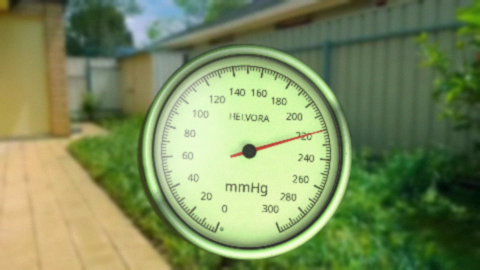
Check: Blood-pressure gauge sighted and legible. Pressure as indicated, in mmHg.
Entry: 220 mmHg
